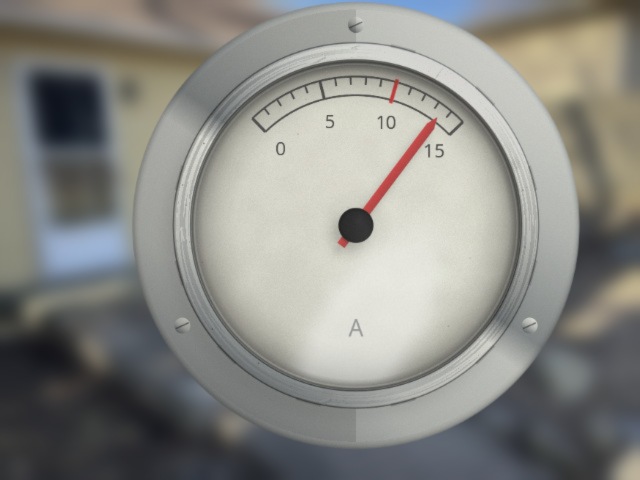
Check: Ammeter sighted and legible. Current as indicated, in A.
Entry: 13.5 A
